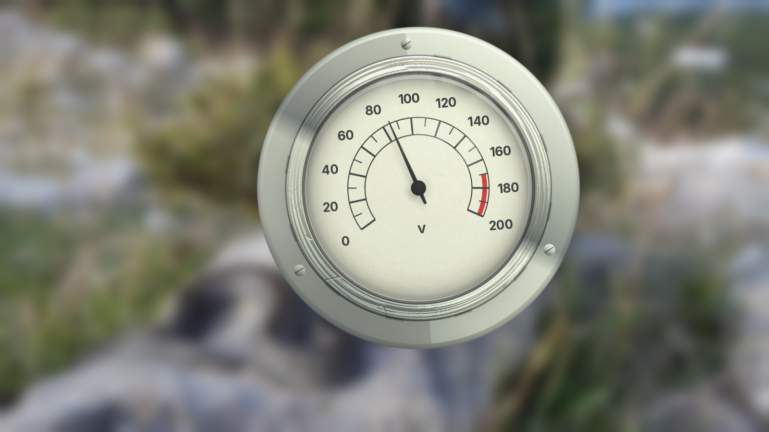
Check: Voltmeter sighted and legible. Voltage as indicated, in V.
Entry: 85 V
